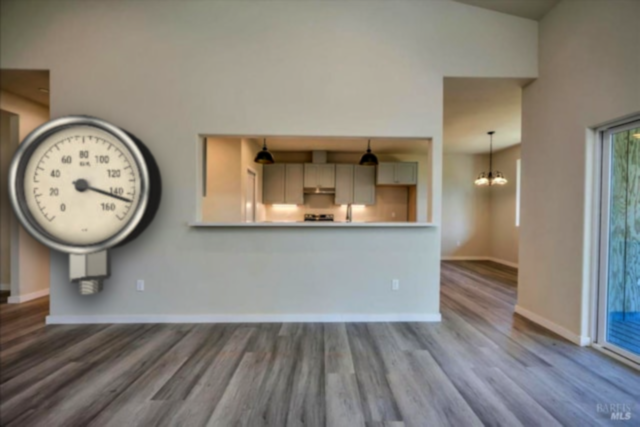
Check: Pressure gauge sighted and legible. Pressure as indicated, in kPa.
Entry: 145 kPa
